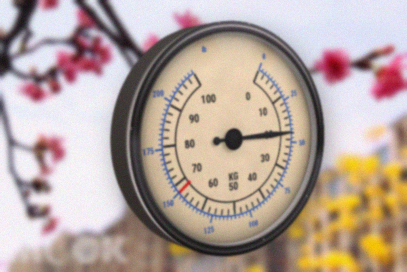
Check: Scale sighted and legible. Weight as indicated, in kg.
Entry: 20 kg
